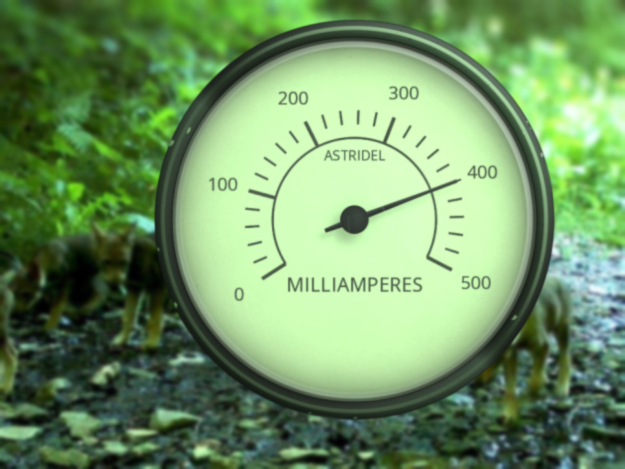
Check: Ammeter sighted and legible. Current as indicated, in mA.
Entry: 400 mA
